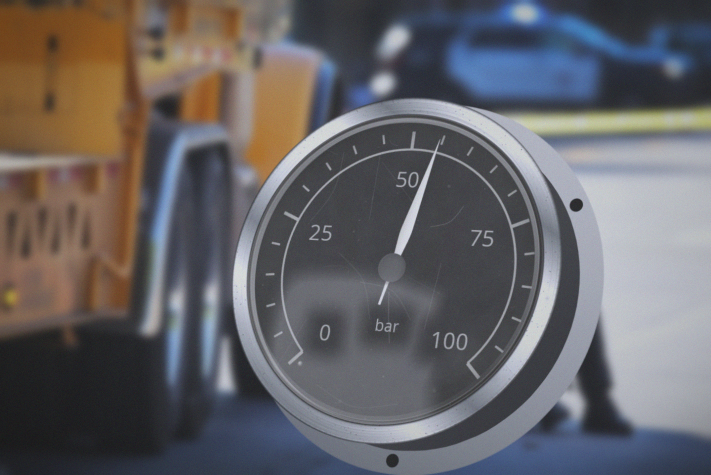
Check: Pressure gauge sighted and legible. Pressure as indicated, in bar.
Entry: 55 bar
